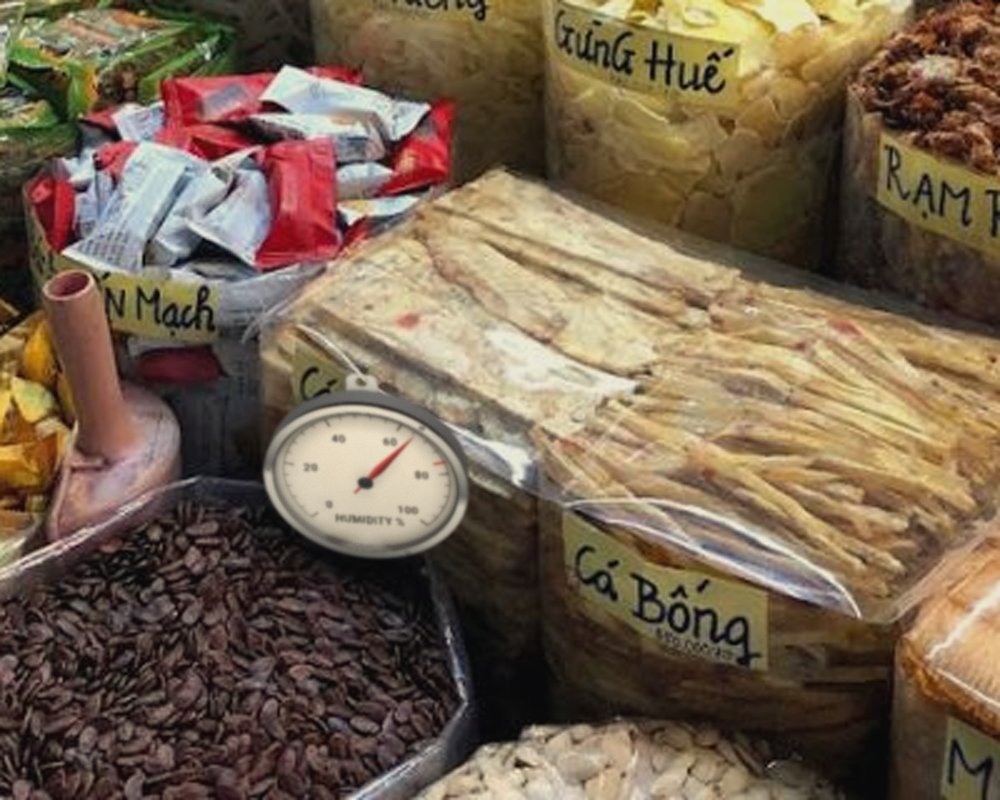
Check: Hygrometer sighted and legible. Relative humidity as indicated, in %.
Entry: 64 %
